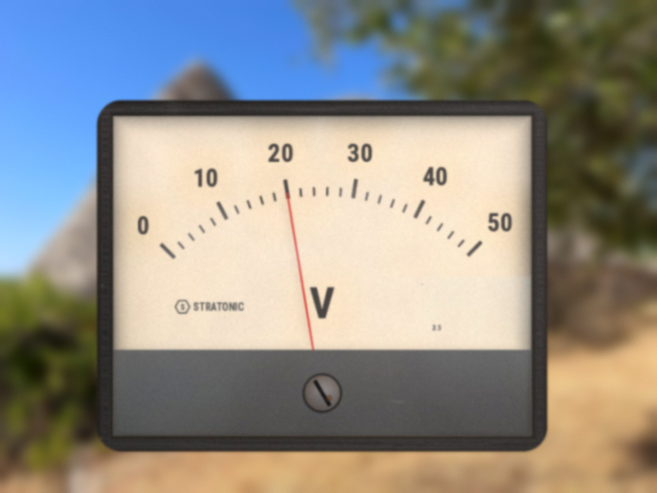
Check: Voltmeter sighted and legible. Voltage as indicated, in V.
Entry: 20 V
